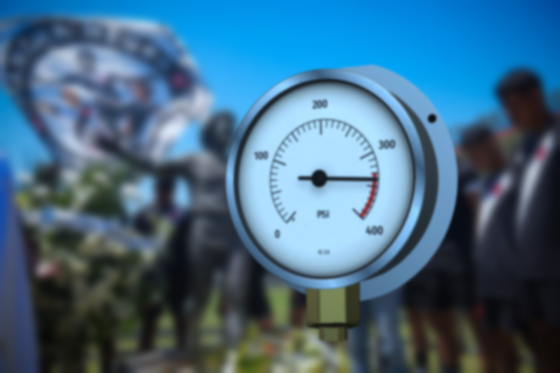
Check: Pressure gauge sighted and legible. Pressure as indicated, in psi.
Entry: 340 psi
